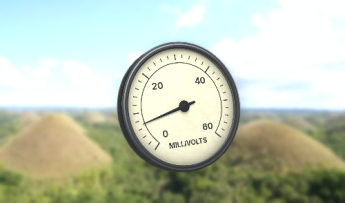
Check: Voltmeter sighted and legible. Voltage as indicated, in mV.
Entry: 7 mV
